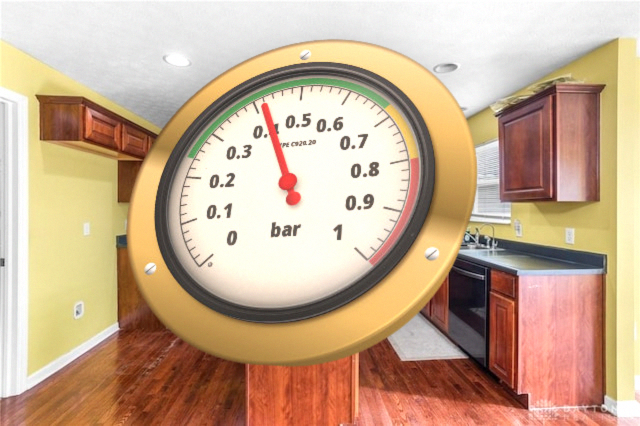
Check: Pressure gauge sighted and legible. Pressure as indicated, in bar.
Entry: 0.42 bar
